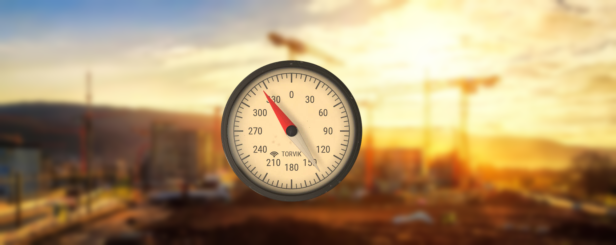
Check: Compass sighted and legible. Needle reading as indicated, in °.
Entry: 325 °
